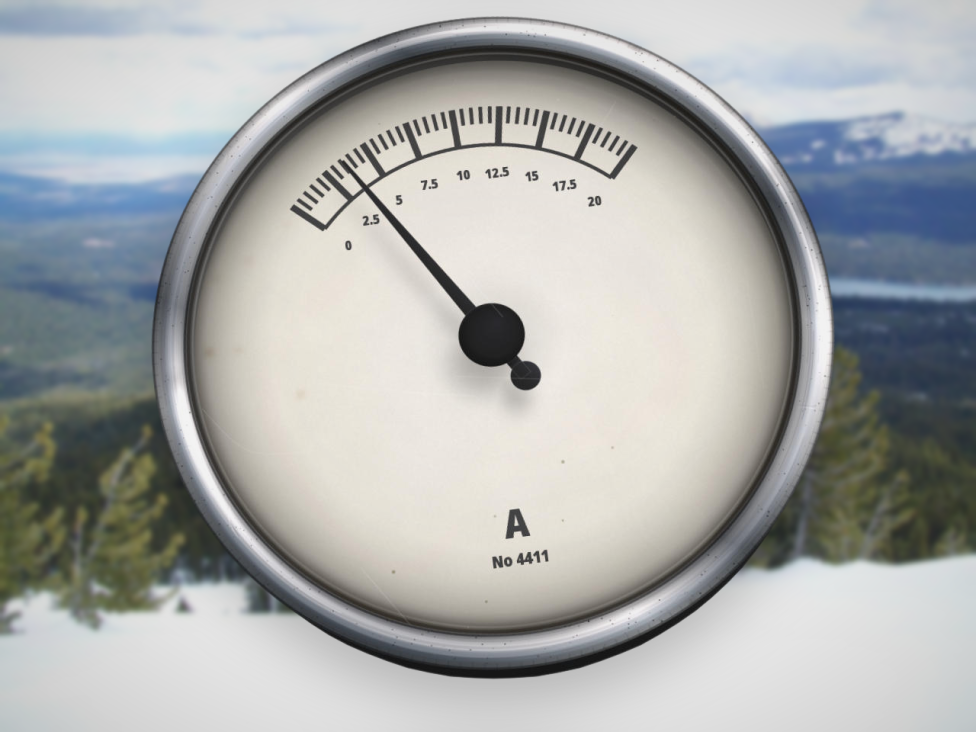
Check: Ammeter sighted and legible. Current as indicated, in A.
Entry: 3.5 A
